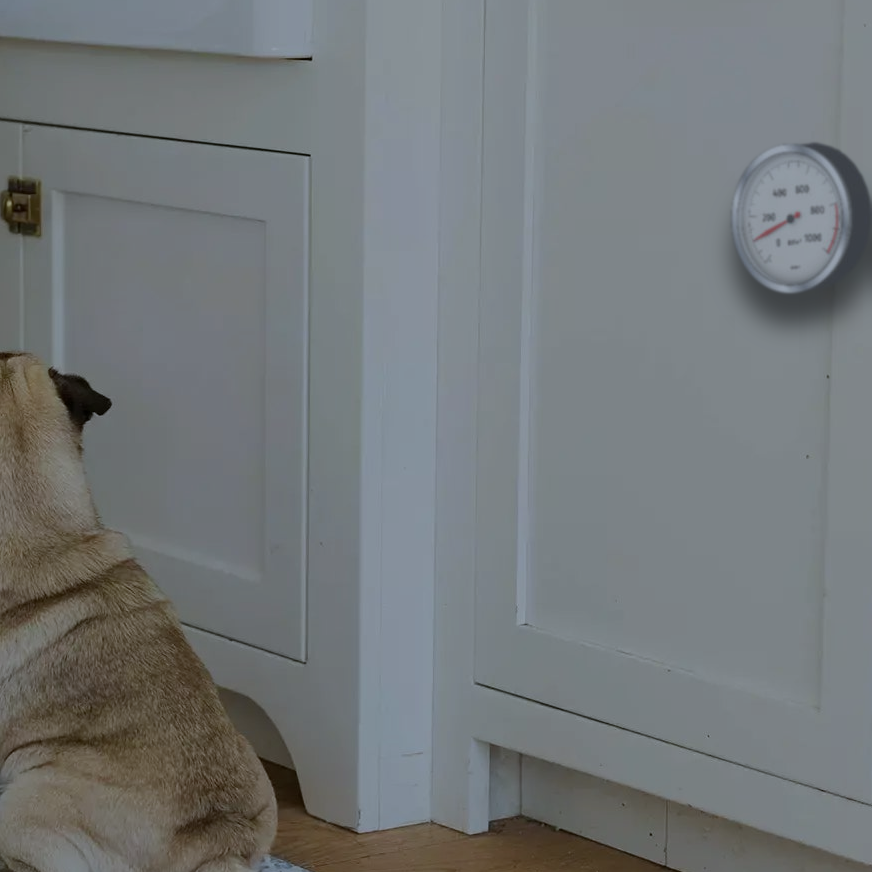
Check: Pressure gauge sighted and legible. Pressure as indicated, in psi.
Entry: 100 psi
